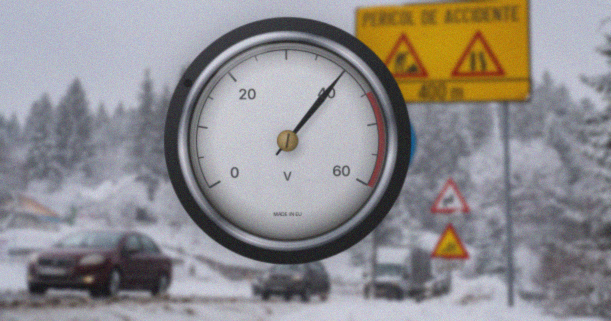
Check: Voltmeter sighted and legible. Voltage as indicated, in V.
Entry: 40 V
